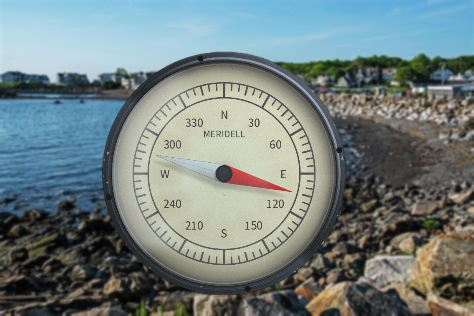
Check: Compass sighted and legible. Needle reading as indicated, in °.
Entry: 105 °
